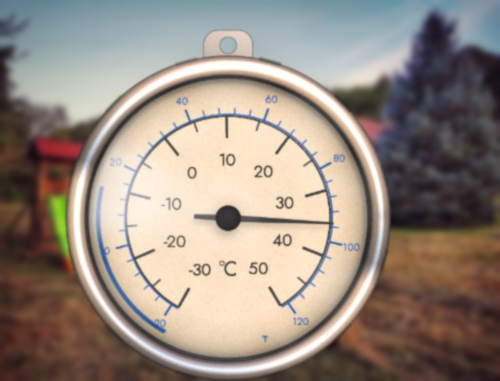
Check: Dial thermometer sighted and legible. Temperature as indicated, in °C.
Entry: 35 °C
